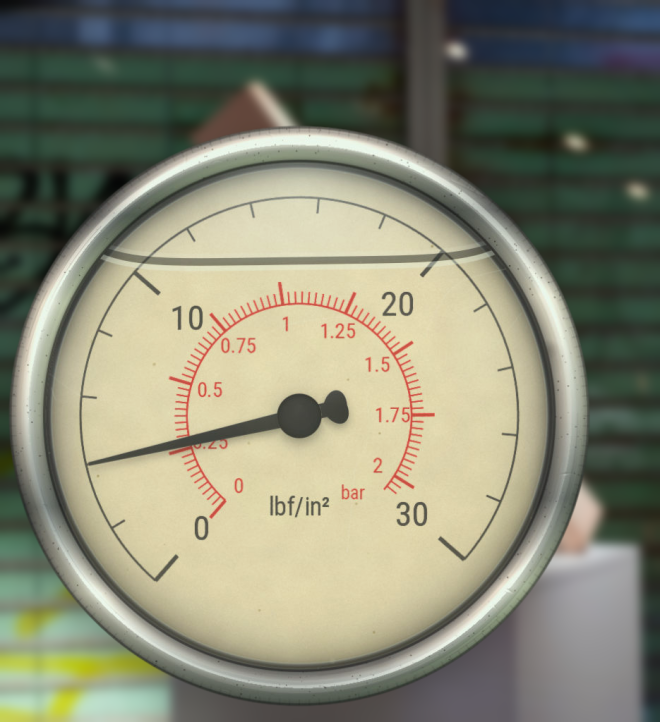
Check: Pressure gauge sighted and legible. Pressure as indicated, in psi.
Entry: 4 psi
